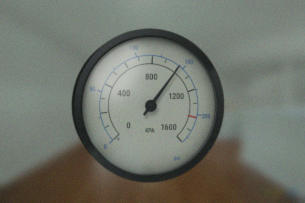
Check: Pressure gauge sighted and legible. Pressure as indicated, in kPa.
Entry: 1000 kPa
